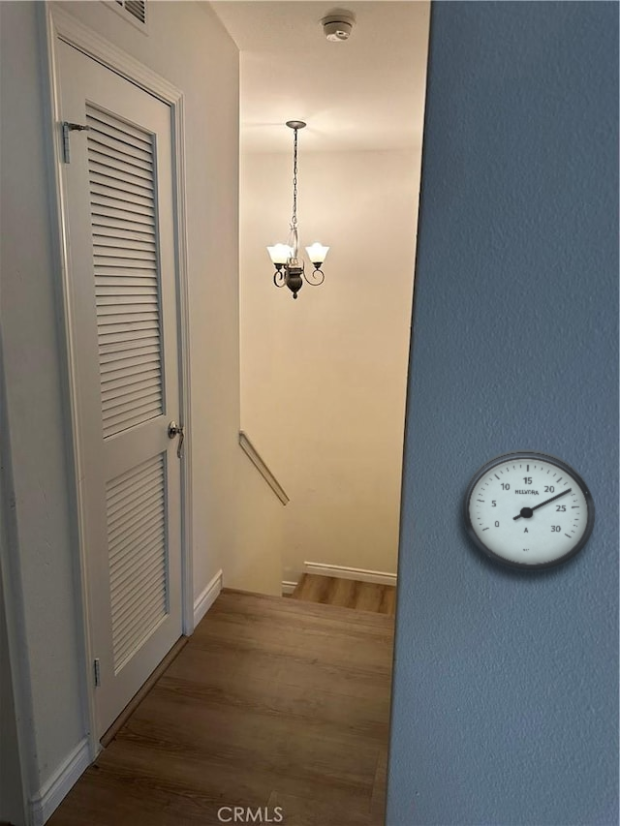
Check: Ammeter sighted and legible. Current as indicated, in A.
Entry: 22 A
